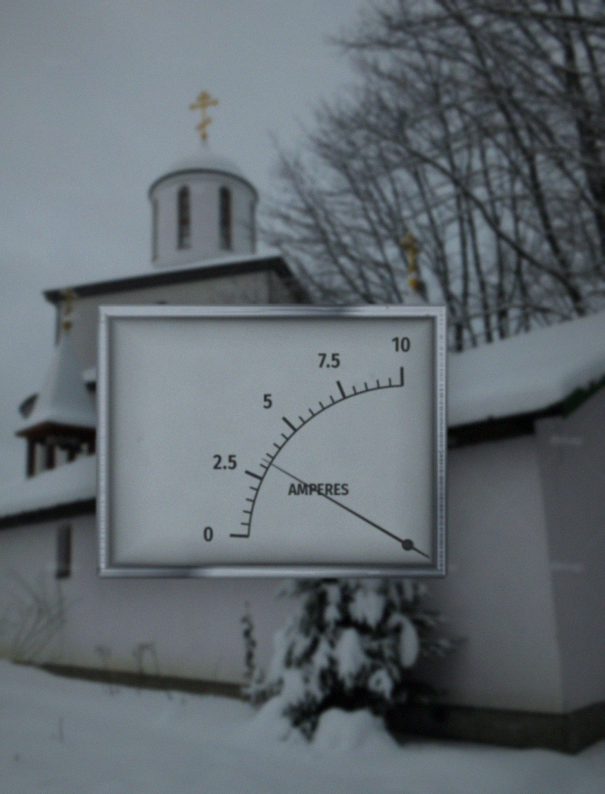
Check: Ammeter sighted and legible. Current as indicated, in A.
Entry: 3.25 A
